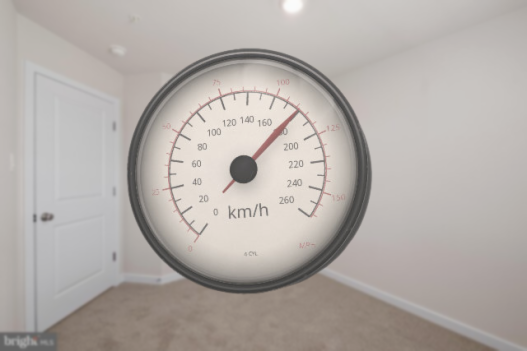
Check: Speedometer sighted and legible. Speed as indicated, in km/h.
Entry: 180 km/h
